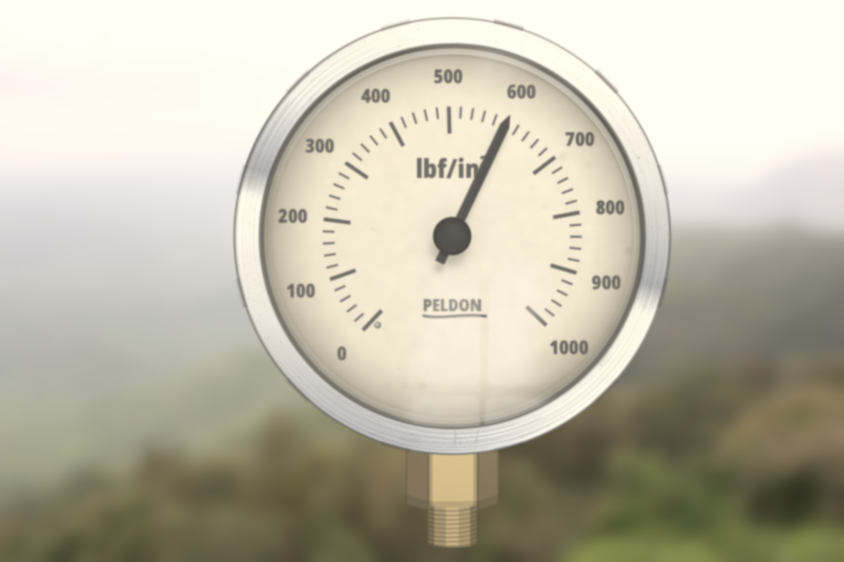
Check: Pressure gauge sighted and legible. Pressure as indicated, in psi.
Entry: 600 psi
